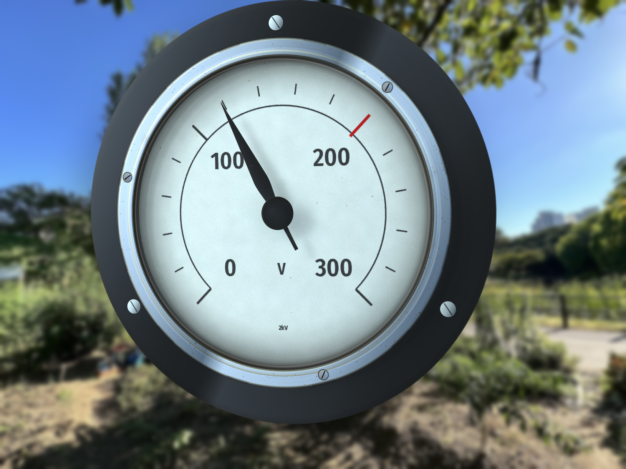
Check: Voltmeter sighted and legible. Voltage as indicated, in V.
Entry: 120 V
